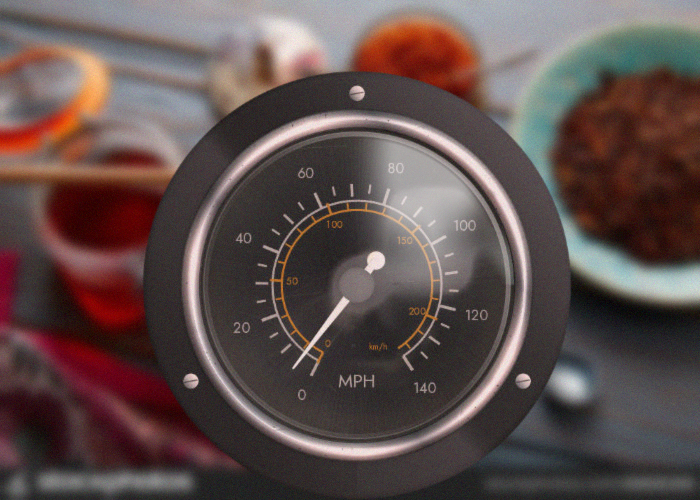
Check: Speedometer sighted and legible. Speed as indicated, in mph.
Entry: 5 mph
